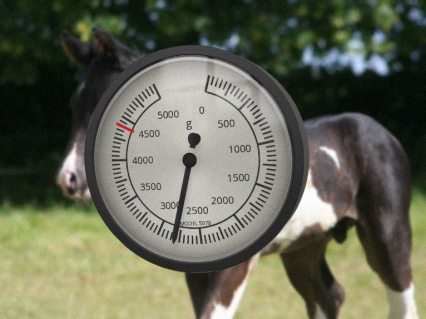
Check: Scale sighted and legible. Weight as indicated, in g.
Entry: 2800 g
